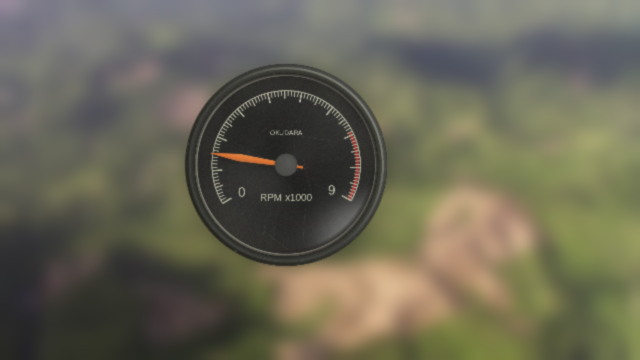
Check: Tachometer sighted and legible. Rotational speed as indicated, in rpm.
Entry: 1500 rpm
